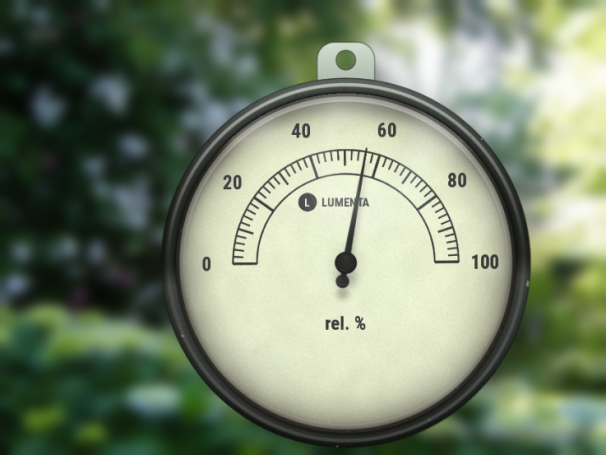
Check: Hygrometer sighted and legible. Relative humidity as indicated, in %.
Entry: 56 %
